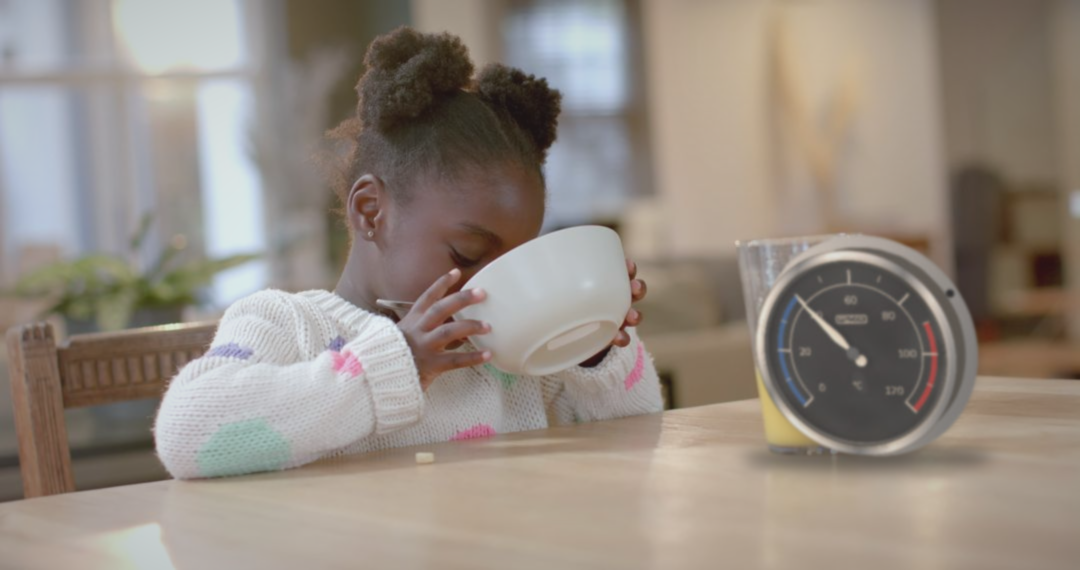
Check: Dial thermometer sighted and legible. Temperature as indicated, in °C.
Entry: 40 °C
